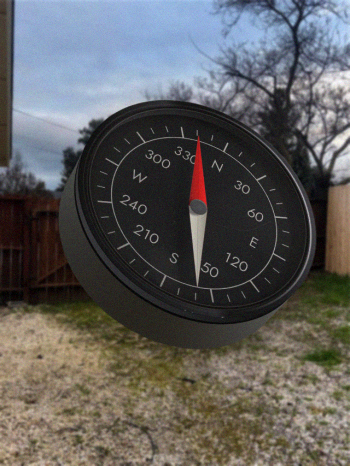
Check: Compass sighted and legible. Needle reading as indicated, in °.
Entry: 340 °
